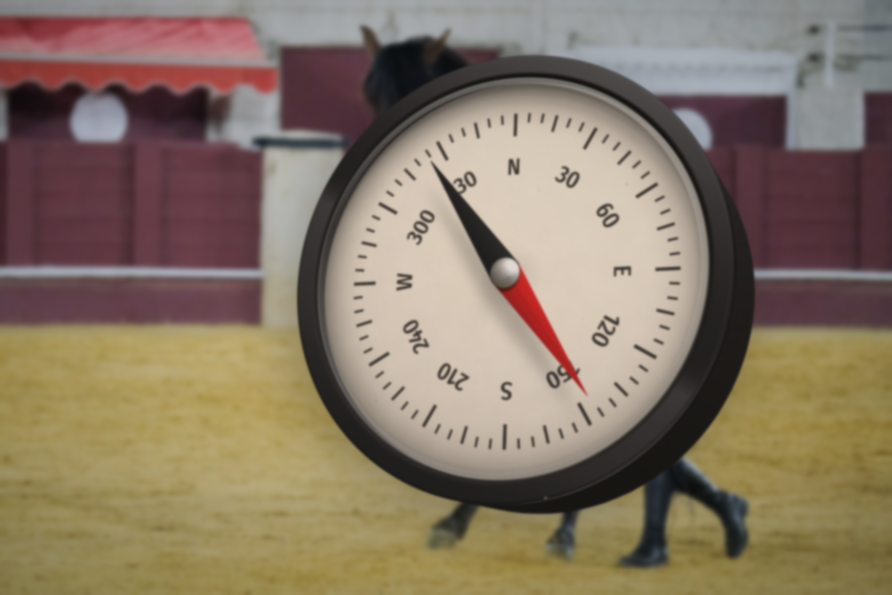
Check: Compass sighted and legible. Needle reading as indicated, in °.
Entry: 145 °
